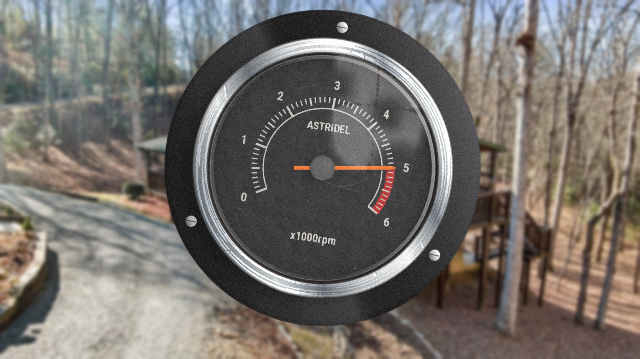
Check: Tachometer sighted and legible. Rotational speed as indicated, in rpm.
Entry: 5000 rpm
